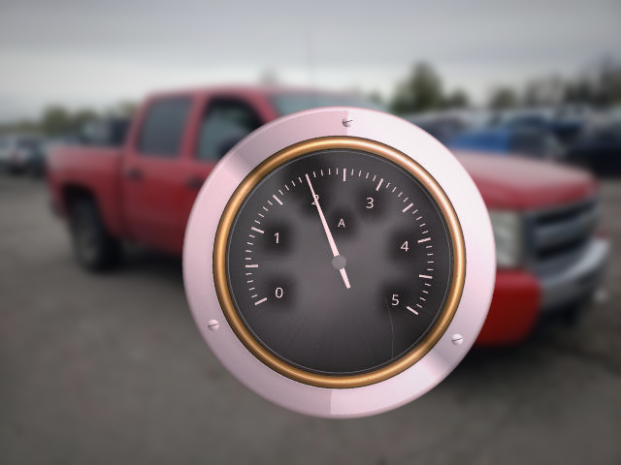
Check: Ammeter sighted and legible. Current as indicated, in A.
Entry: 2 A
